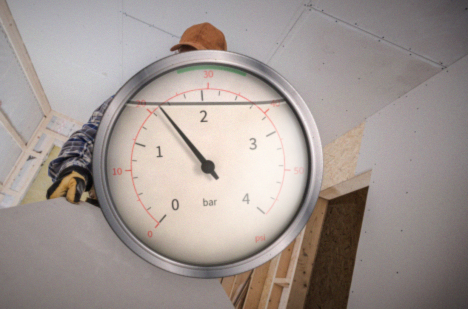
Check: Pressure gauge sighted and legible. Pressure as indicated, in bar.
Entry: 1.5 bar
